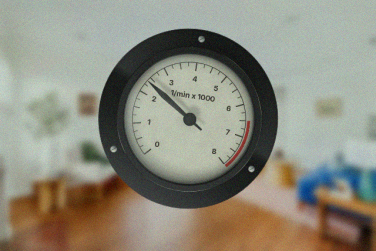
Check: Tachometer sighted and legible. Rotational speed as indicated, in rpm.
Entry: 2375 rpm
